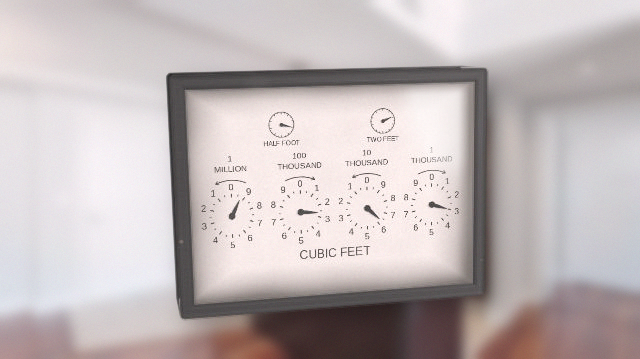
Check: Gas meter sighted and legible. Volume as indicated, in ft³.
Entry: 926300 ft³
